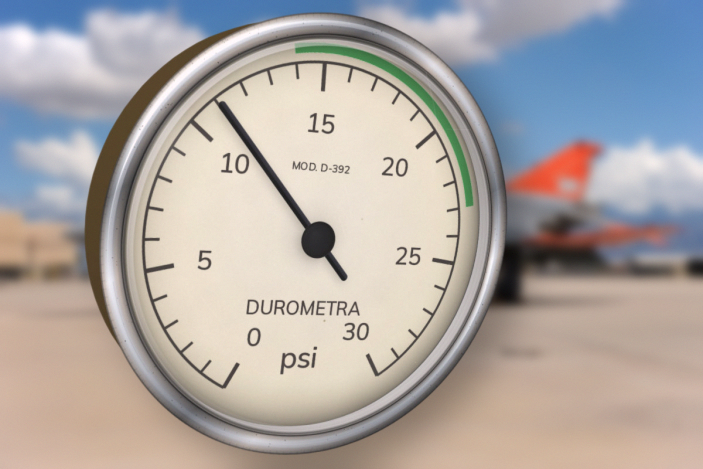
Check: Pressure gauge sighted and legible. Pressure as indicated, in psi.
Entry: 11 psi
